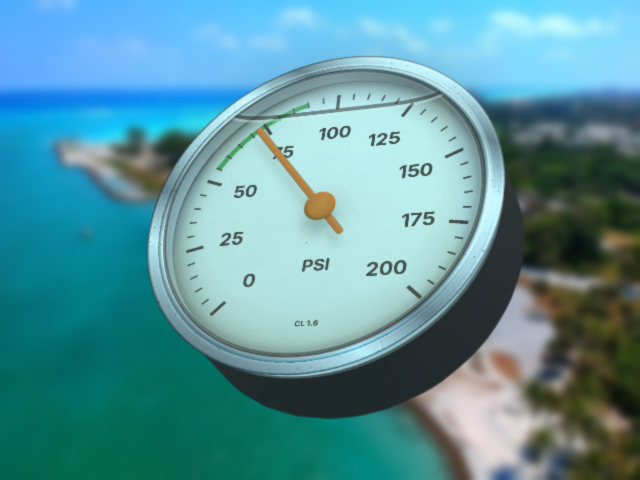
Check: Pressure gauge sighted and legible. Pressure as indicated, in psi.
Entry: 72.5 psi
